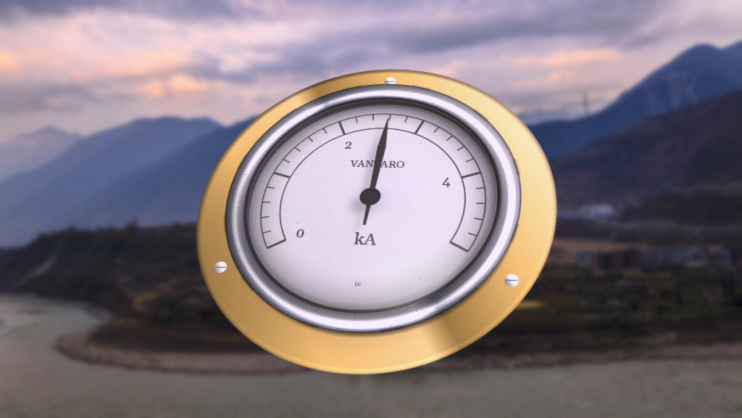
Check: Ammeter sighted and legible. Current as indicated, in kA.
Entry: 2.6 kA
